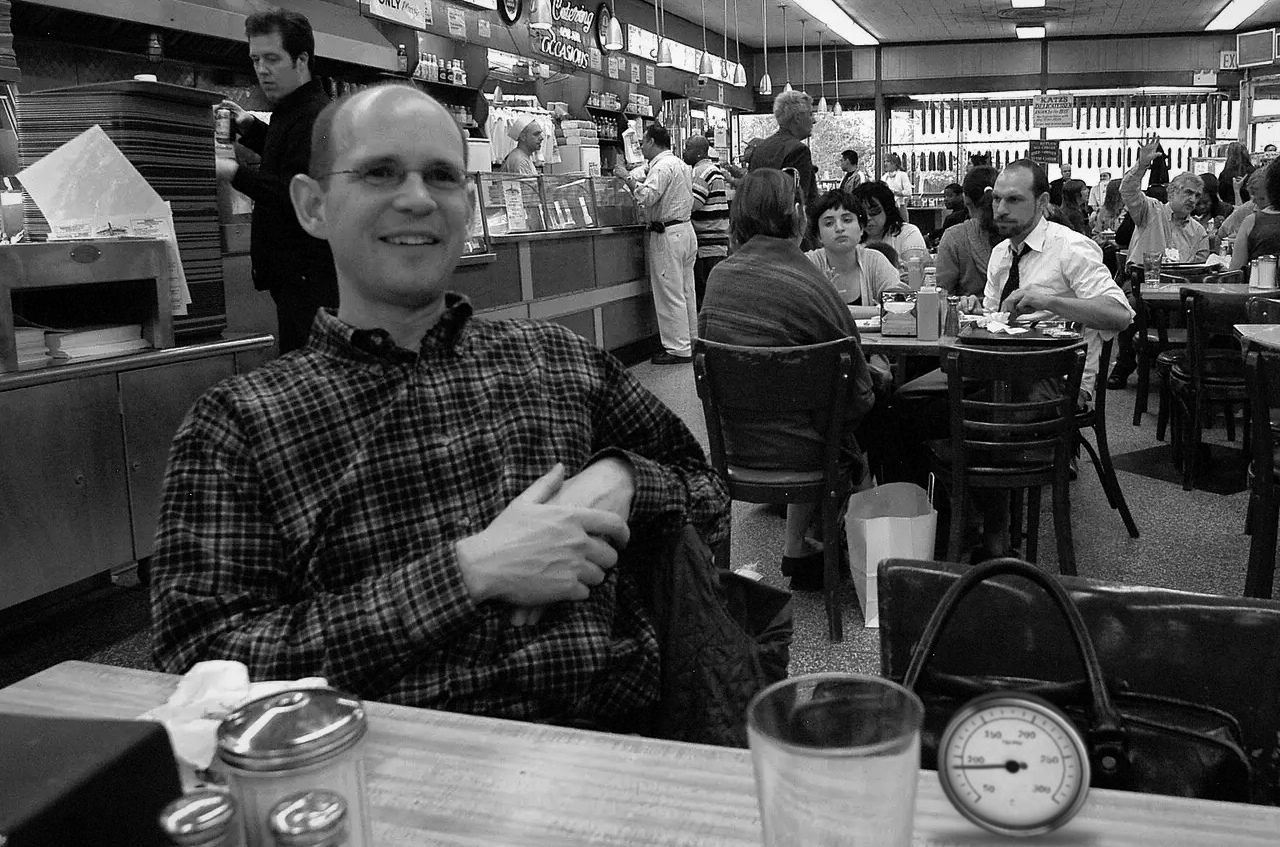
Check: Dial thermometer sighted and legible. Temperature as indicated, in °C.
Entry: 90 °C
